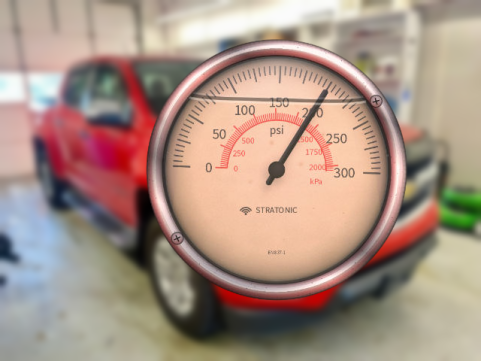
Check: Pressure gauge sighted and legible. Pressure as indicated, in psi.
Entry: 200 psi
